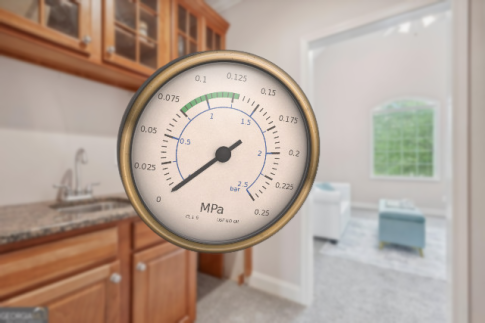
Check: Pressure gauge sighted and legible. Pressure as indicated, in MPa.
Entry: 0 MPa
